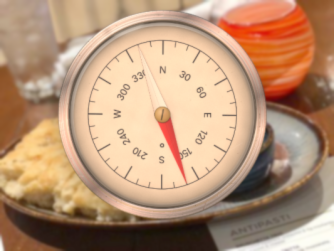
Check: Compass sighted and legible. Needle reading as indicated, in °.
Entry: 160 °
